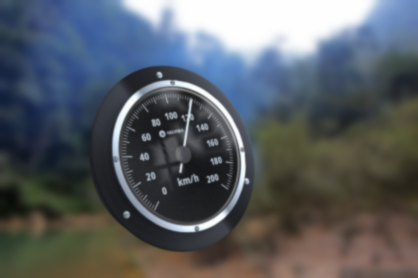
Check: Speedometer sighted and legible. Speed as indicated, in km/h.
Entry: 120 km/h
